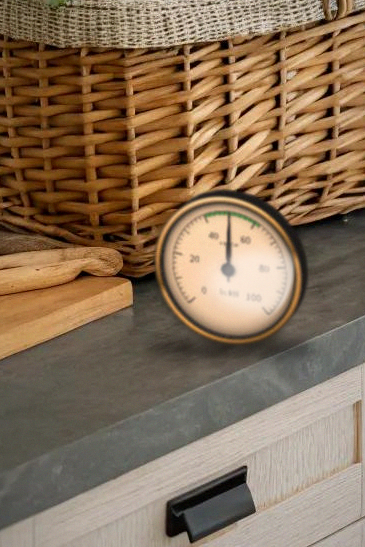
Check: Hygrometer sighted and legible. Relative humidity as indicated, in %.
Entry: 50 %
